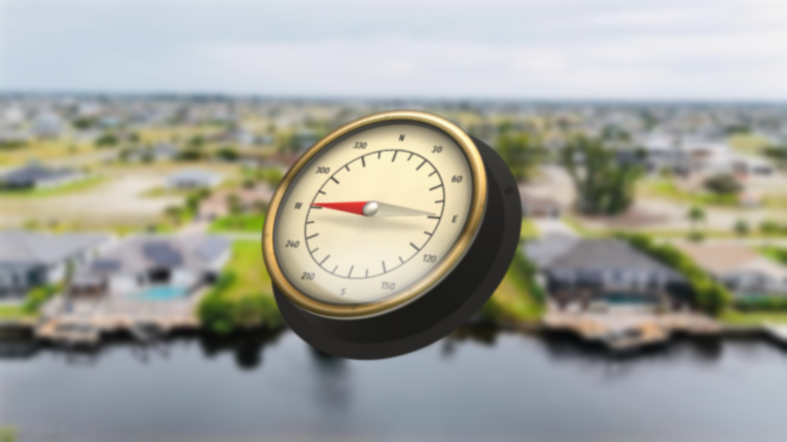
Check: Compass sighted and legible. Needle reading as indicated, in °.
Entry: 270 °
